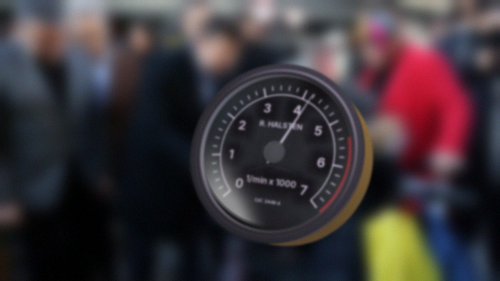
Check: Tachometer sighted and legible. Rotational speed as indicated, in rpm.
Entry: 4200 rpm
